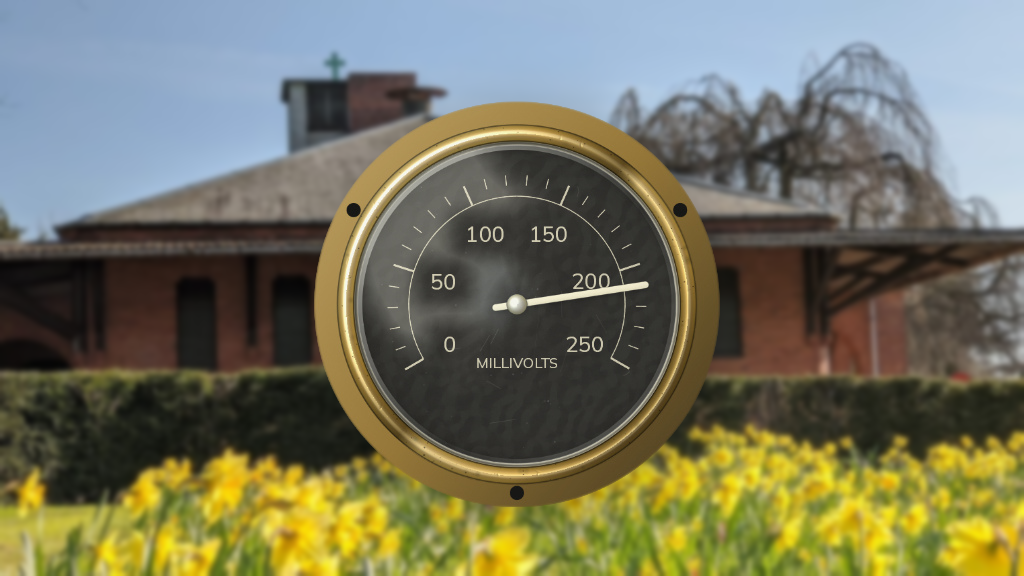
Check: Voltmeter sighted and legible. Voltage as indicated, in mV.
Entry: 210 mV
